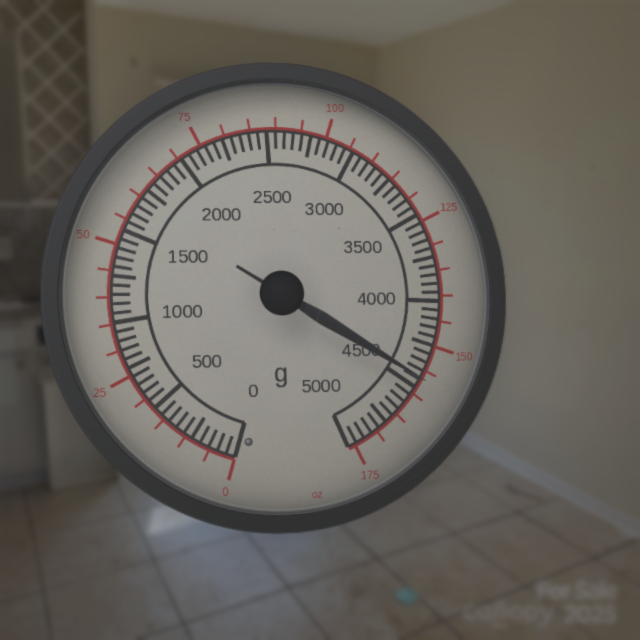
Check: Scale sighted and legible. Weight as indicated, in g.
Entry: 4450 g
